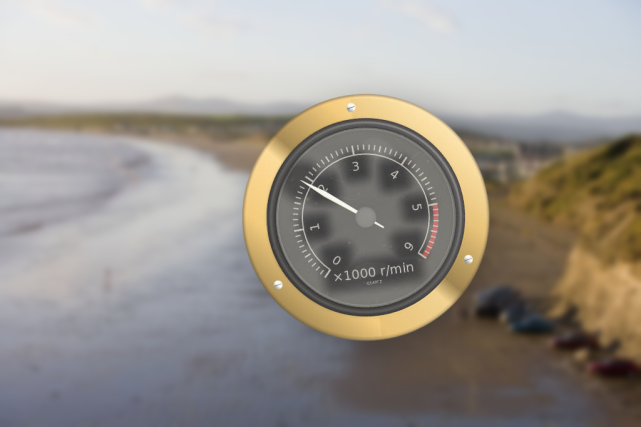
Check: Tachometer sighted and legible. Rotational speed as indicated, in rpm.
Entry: 1900 rpm
